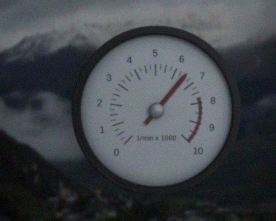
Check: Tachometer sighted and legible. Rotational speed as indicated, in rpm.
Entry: 6500 rpm
